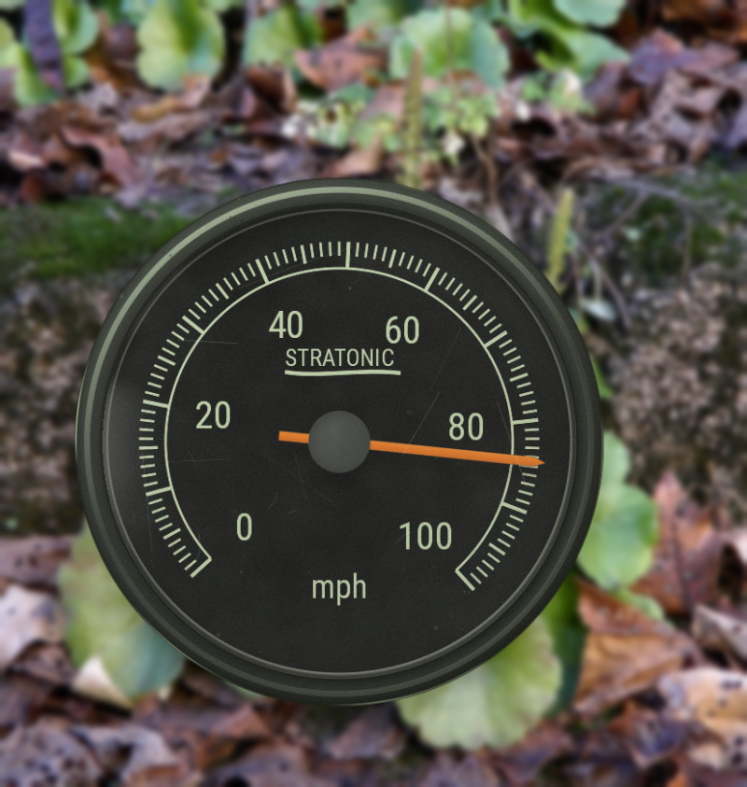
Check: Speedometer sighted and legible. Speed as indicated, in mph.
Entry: 84.5 mph
